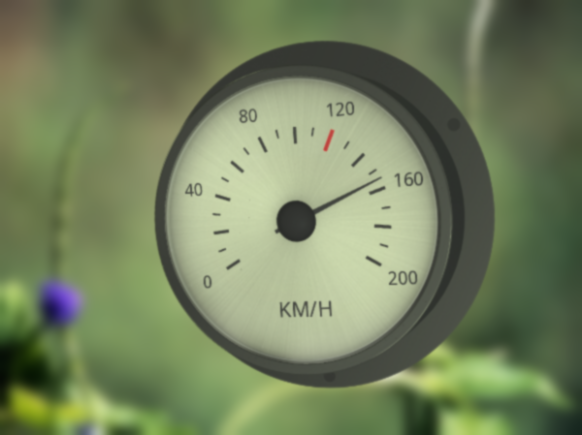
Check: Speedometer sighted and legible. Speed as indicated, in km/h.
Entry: 155 km/h
